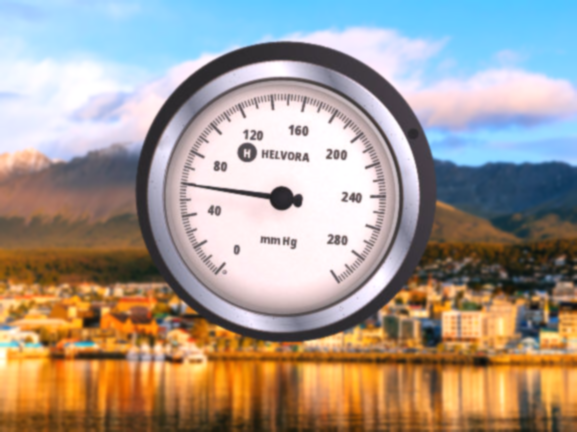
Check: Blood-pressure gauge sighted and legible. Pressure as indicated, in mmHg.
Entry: 60 mmHg
